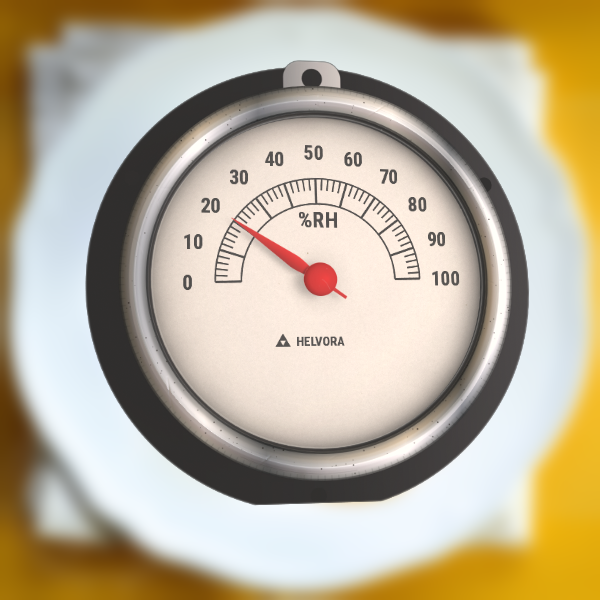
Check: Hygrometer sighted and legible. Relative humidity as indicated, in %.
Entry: 20 %
